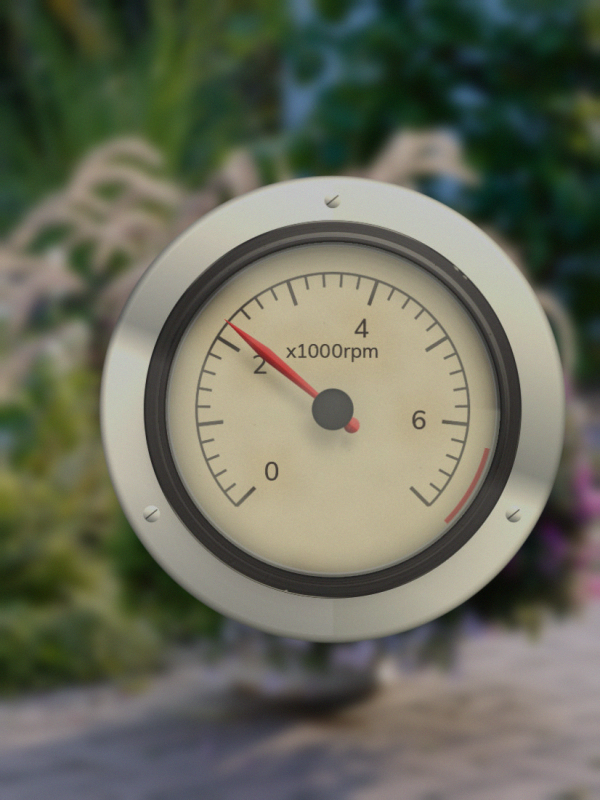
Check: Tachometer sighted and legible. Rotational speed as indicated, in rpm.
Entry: 2200 rpm
